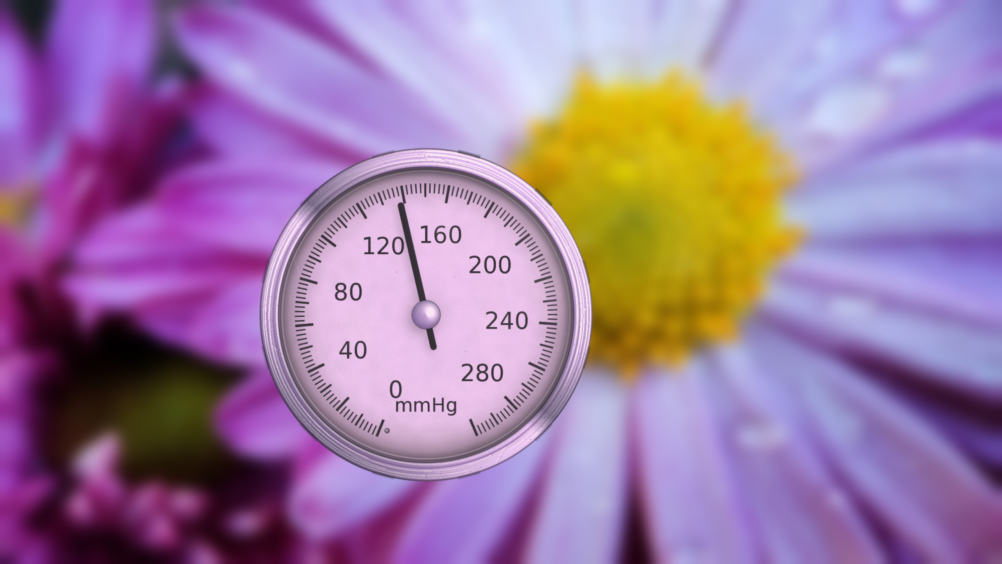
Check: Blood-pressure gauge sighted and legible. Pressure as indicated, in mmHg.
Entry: 138 mmHg
